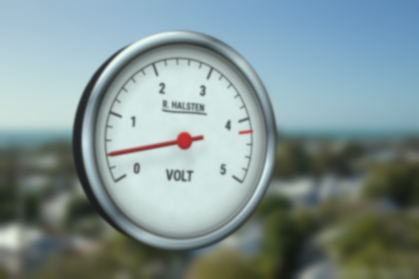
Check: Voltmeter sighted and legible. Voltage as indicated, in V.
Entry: 0.4 V
